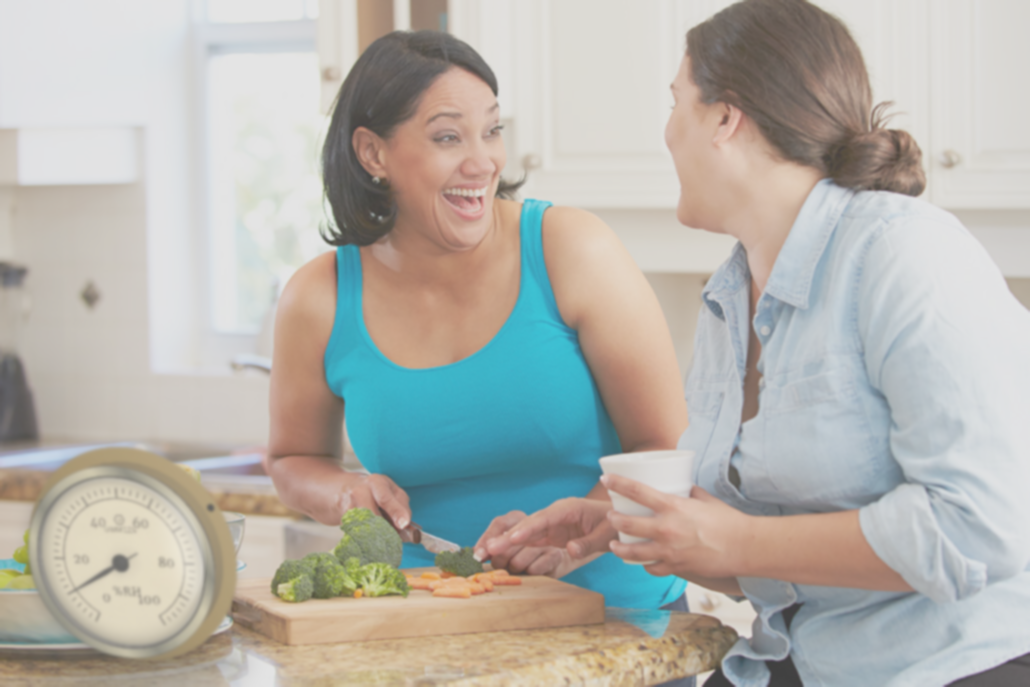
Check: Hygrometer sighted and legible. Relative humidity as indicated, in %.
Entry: 10 %
